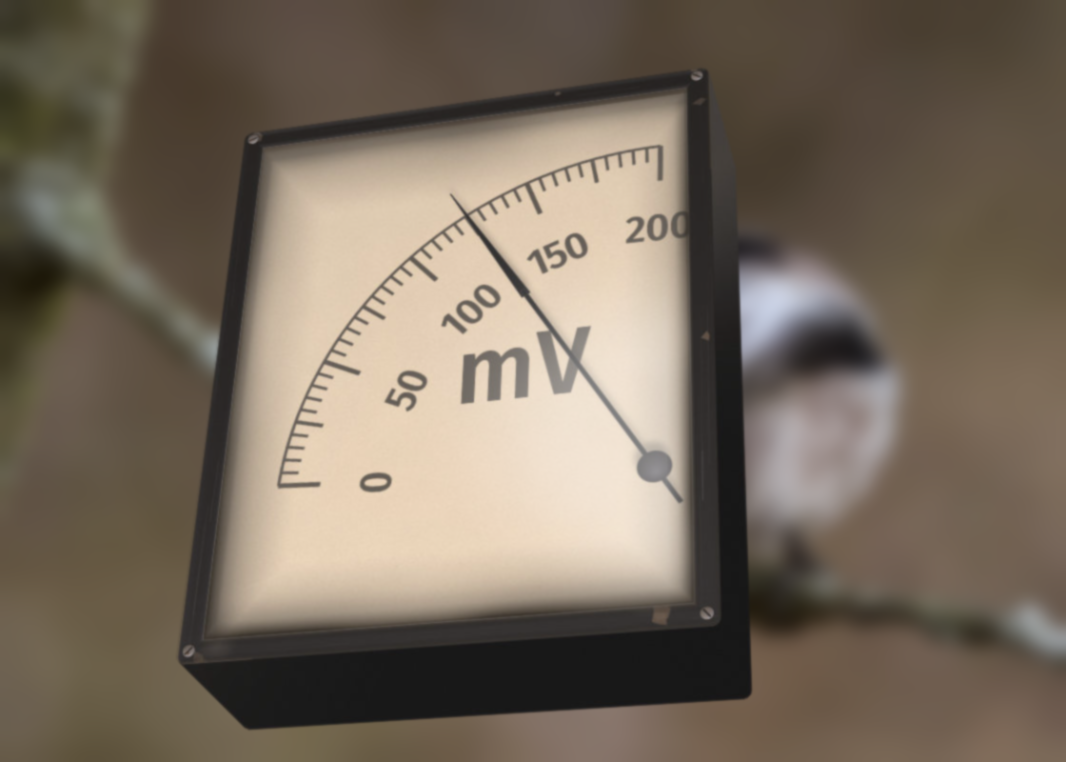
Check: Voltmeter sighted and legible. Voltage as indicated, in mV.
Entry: 125 mV
